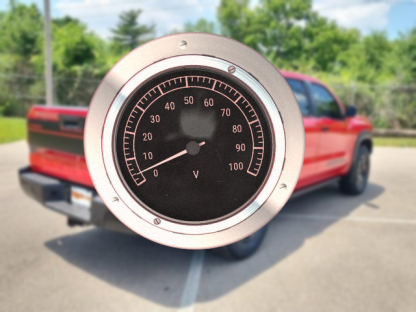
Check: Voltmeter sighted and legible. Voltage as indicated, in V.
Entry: 4 V
